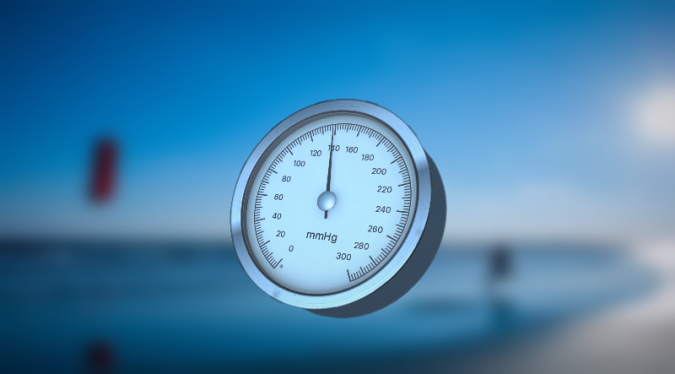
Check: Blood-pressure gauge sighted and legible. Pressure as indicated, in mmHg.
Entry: 140 mmHg
